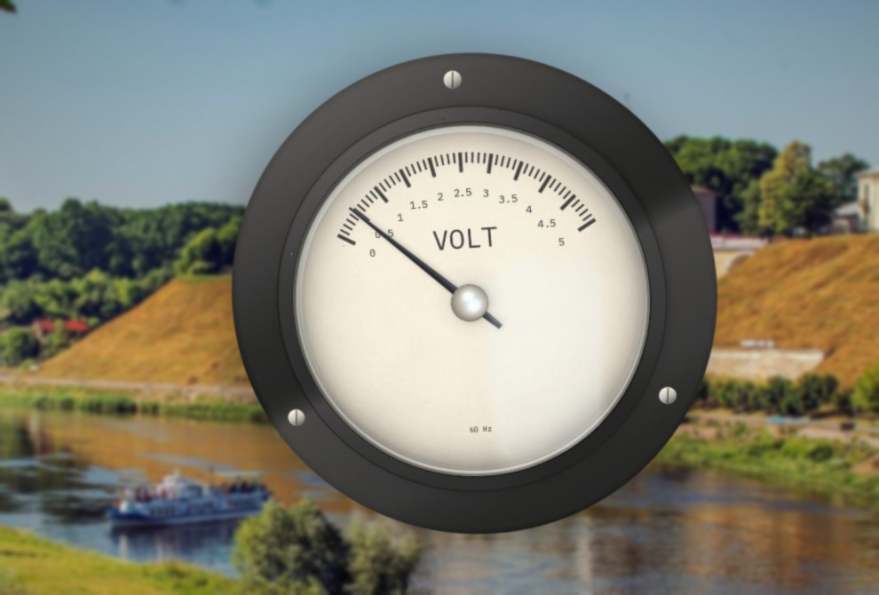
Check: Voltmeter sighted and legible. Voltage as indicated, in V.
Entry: 0.5 V
